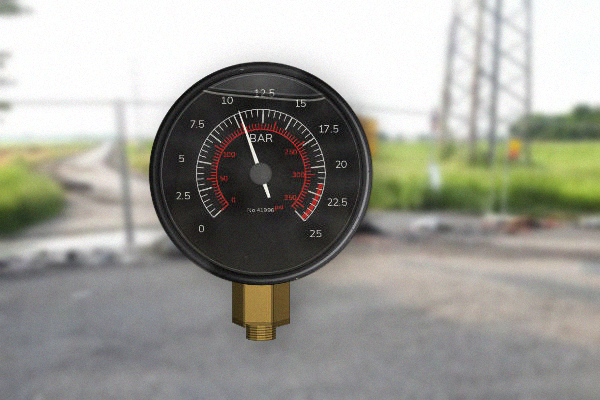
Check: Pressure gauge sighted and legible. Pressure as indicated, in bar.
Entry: 10.5 bar
